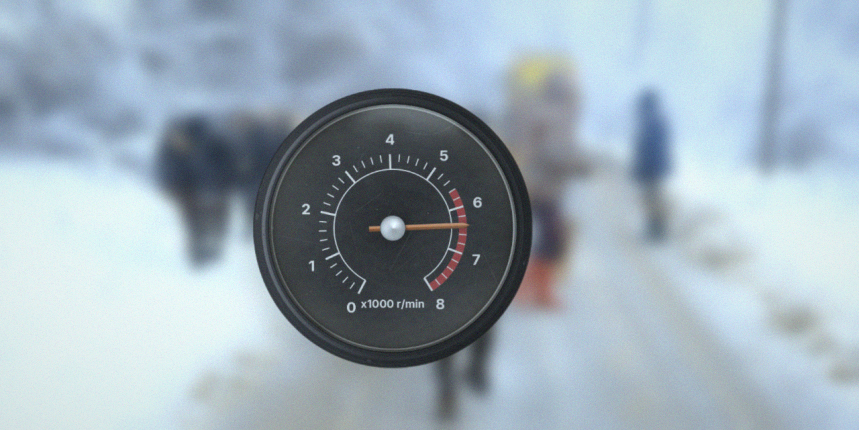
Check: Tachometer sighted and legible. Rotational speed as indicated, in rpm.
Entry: 6400 rpm
